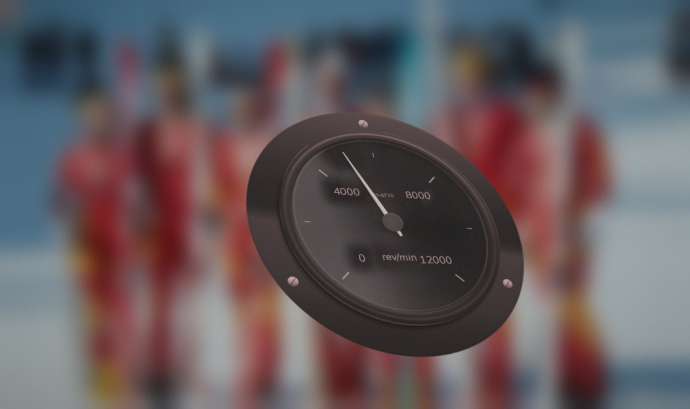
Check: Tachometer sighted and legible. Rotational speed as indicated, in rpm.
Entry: 5000 rpm
